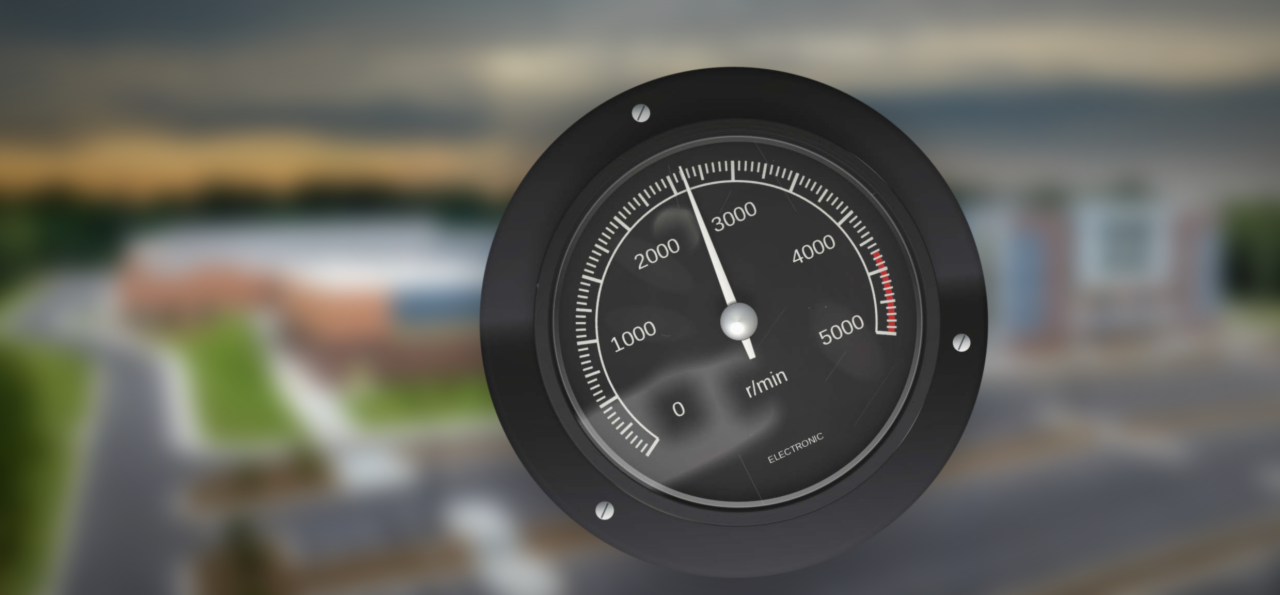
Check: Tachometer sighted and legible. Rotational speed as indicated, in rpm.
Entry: 2600 rpm
